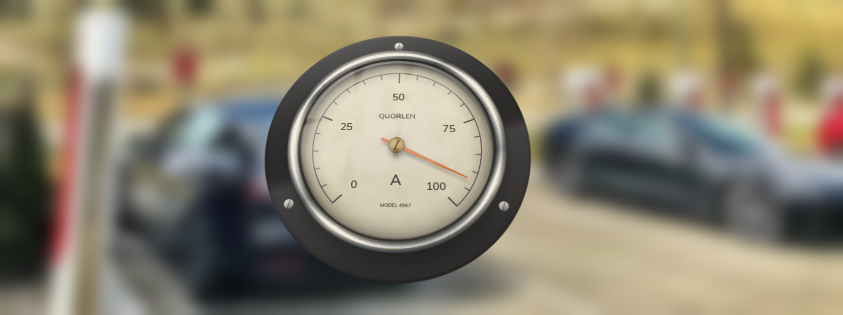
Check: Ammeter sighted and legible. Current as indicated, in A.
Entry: 92.5 A
